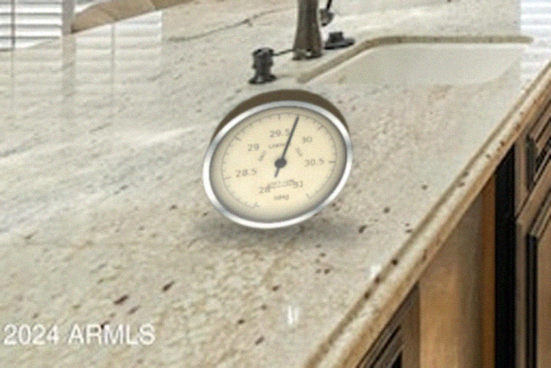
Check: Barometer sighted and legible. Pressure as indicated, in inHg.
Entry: 29.7 inHg
